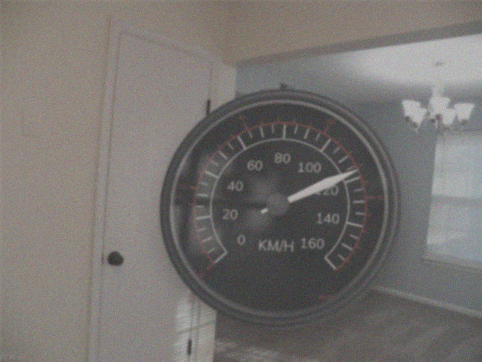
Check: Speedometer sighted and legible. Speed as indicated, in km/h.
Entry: 117.5 km/h
